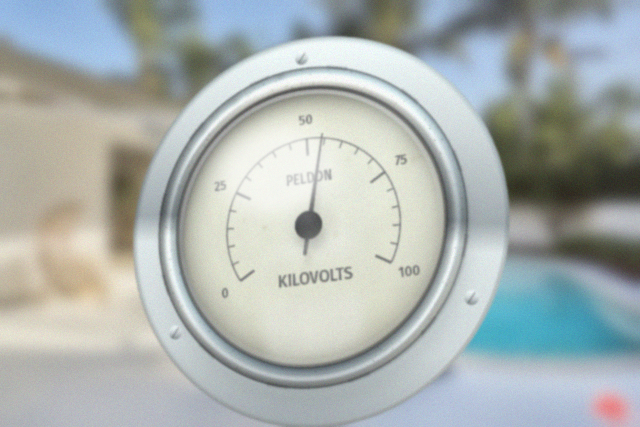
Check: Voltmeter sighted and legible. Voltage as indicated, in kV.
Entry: 55 kV
